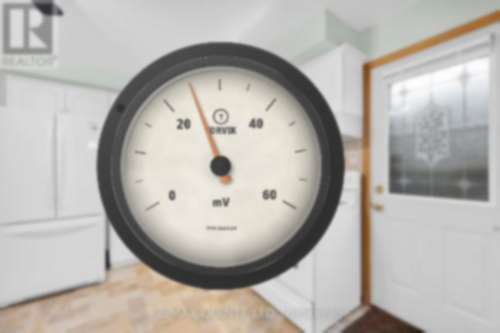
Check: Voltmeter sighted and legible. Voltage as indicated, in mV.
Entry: 25 mV
